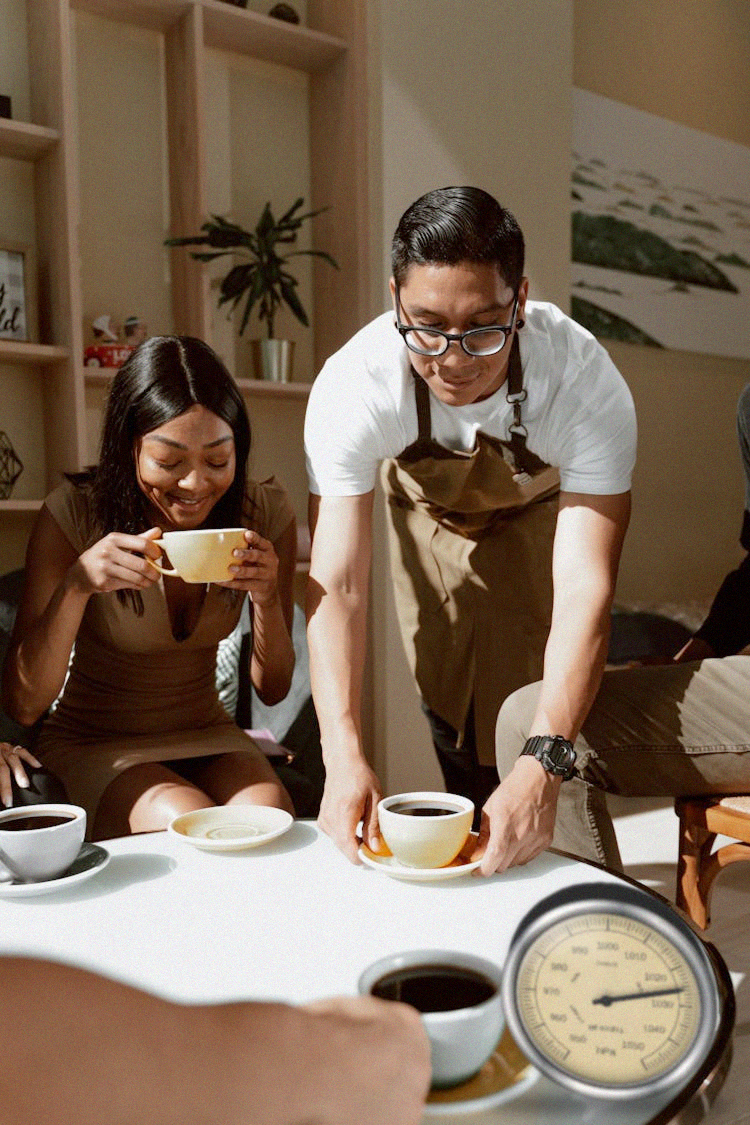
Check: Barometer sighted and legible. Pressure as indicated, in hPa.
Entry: 1025 hPa
